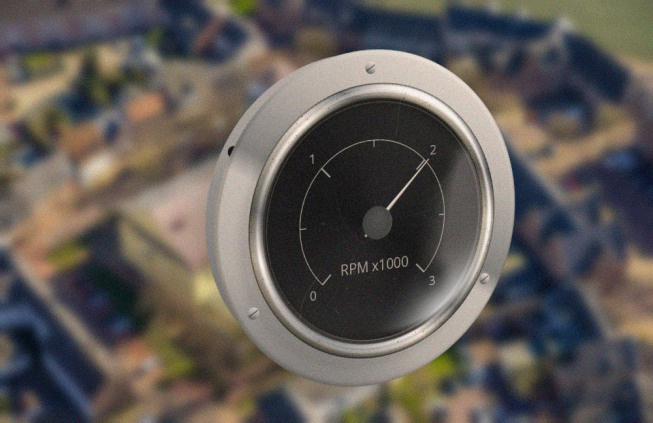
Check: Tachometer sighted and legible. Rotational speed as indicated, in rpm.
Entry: 2000 rpm
